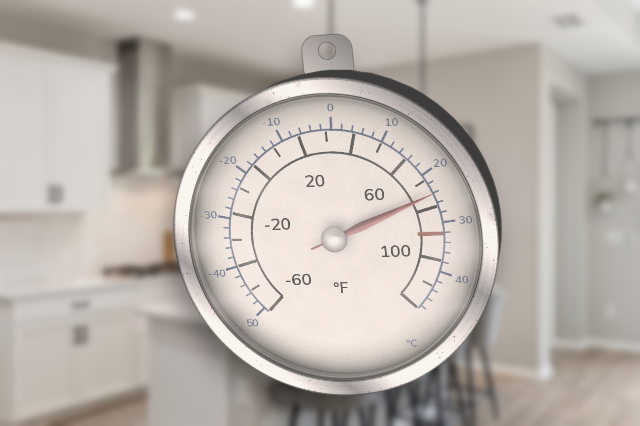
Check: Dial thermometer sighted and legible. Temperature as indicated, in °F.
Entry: 75 °F
